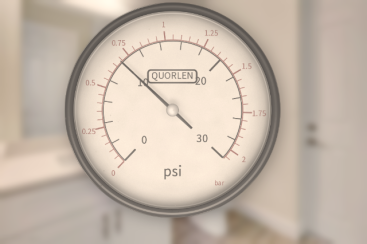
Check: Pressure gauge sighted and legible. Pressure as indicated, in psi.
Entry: 10 psi
